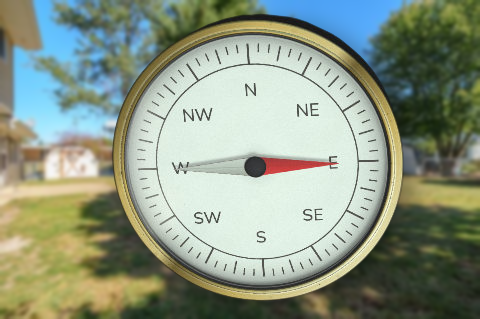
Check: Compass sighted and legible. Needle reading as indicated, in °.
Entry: 90 °
